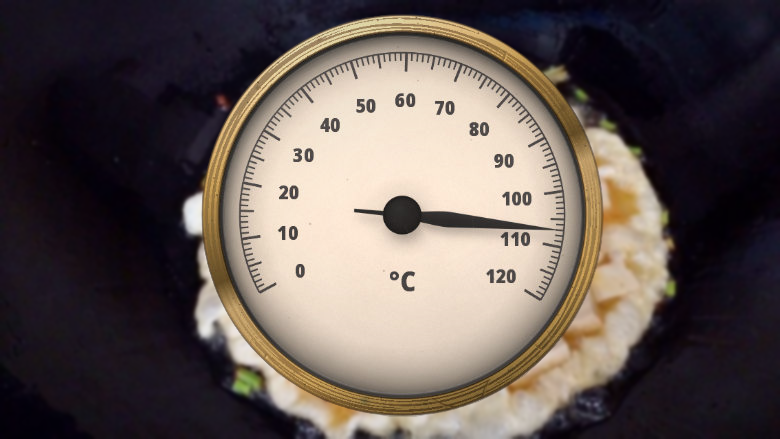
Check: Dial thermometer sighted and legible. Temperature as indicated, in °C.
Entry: 107 °C
